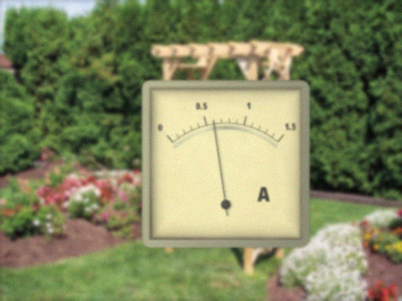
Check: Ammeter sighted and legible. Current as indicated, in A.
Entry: 0.6 A
